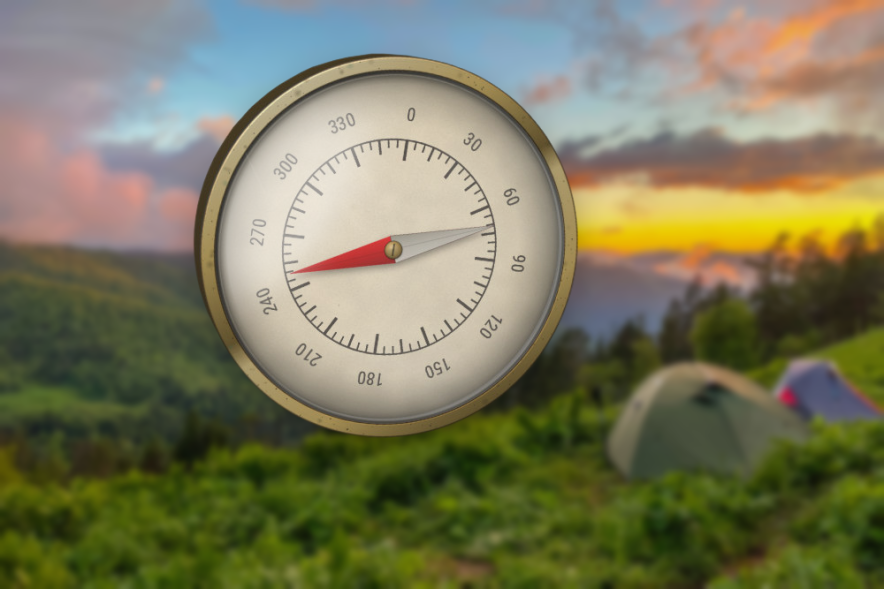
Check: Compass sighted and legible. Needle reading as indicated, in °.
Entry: 250 °
